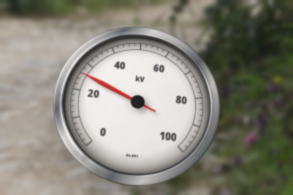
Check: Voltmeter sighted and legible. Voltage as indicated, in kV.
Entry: 26 kV
